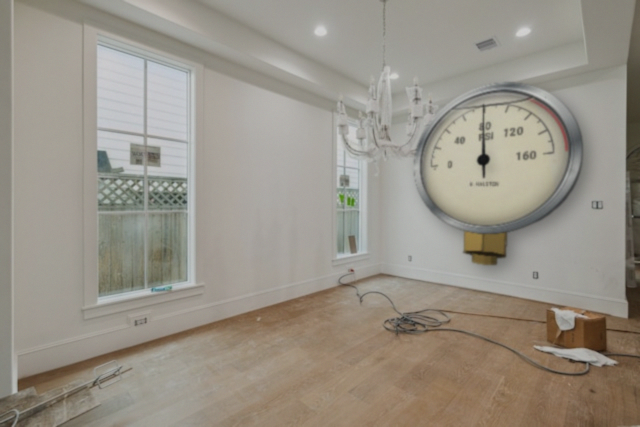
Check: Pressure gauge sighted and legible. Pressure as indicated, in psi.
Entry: 80 psi
